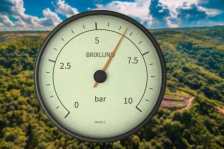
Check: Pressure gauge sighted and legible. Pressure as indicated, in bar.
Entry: 6.25 bar
